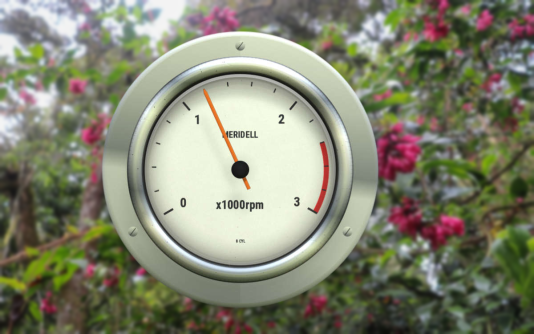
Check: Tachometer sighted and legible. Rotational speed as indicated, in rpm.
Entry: 1200 rpm
